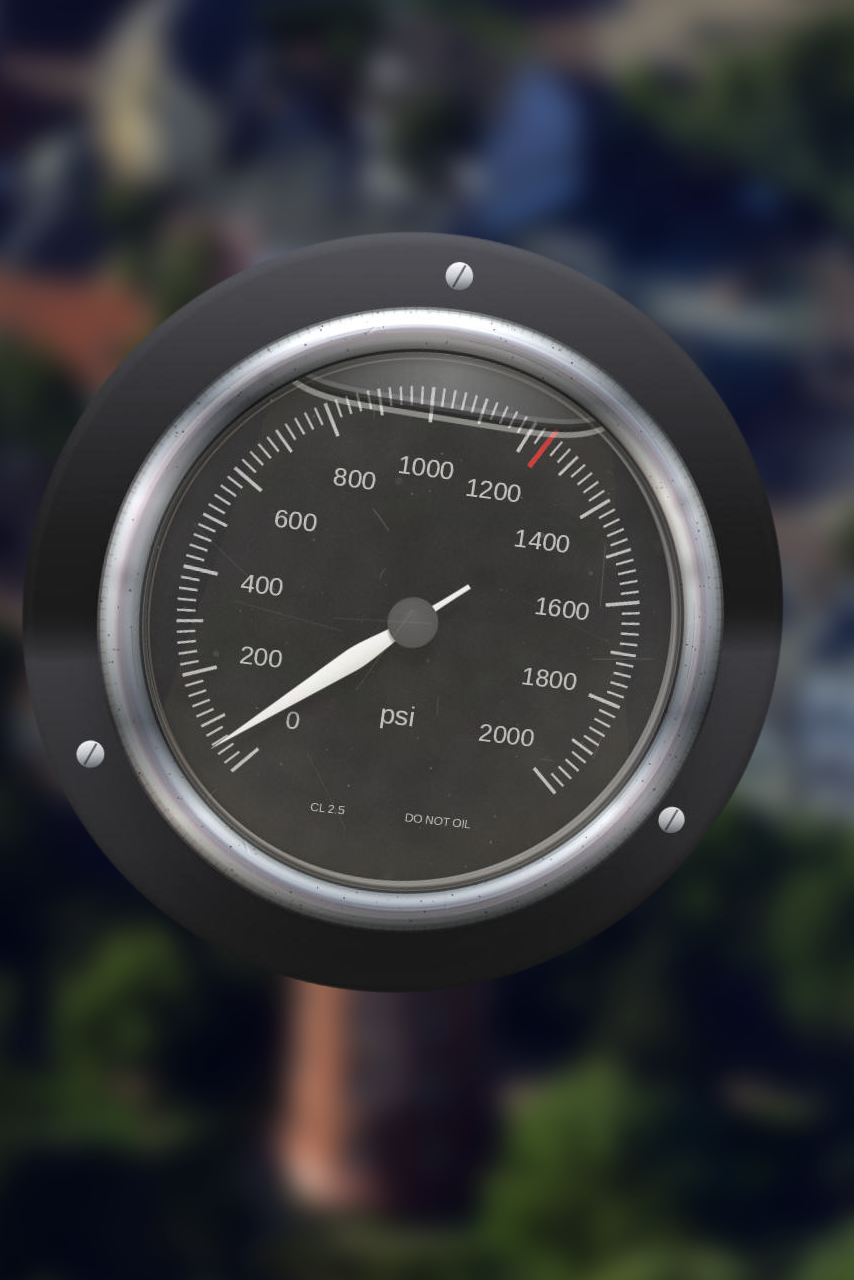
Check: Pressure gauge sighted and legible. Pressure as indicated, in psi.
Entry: 60 psi
